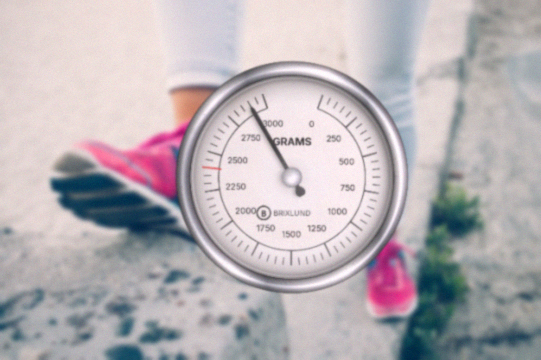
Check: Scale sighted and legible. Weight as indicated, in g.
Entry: 2900 g
